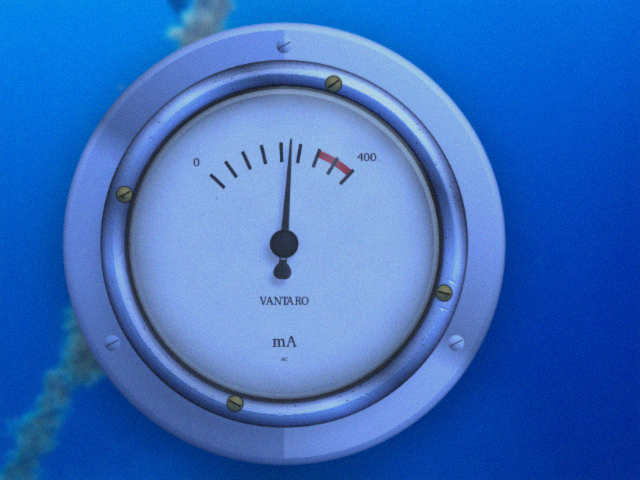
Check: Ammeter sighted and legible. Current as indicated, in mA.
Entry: 225 mA
